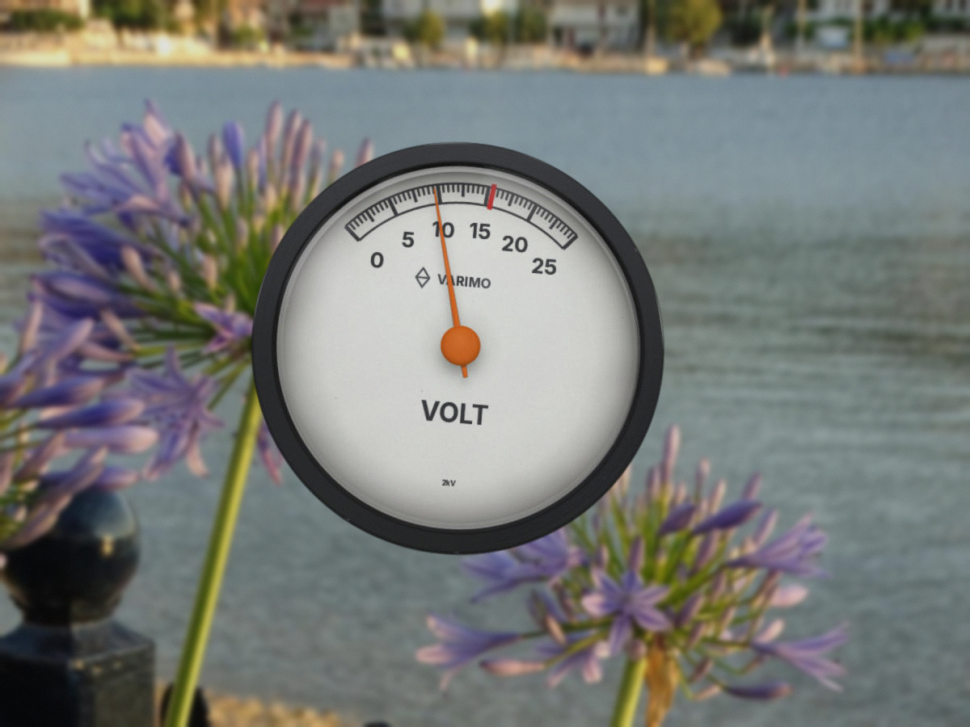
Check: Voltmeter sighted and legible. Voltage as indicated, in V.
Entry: 9.5 V
